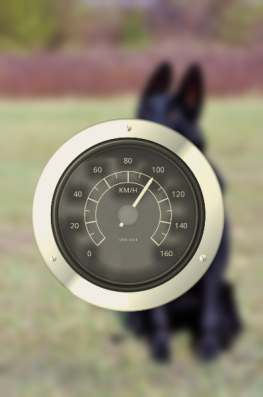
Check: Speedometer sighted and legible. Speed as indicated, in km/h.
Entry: 100 km/h
